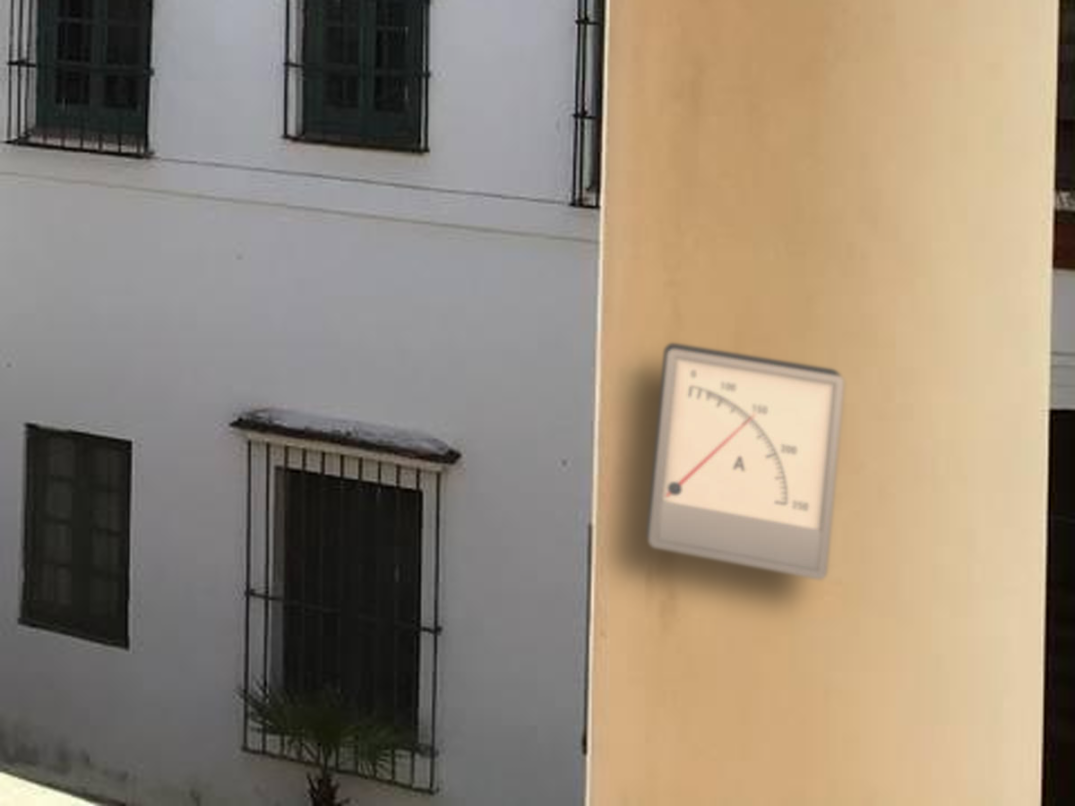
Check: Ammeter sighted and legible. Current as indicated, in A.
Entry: 150 A
